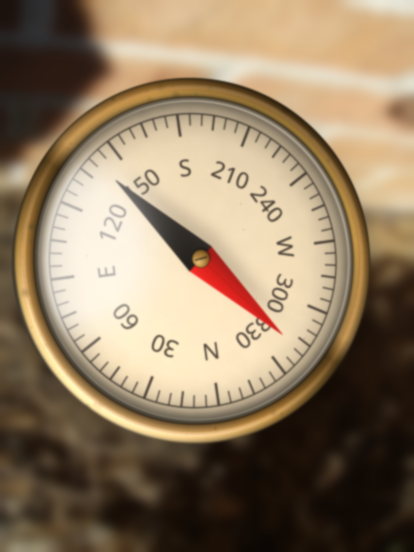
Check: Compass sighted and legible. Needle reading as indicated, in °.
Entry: 320 °
